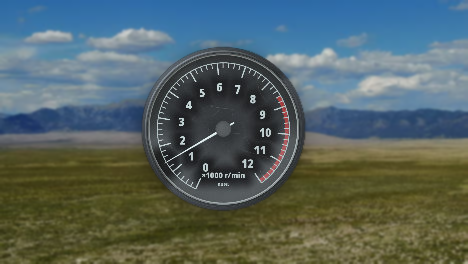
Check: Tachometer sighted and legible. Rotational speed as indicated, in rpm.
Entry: 1400 rpm
